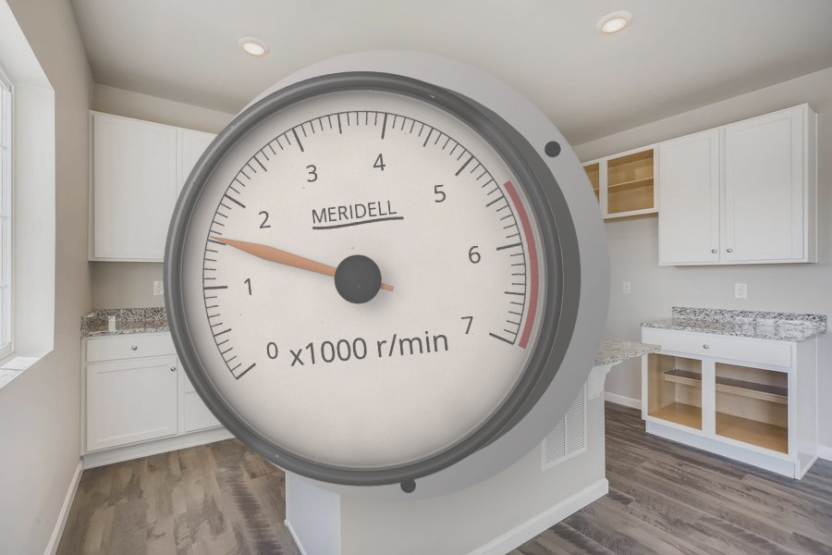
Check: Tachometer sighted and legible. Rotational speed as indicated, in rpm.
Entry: 1550 rpm
